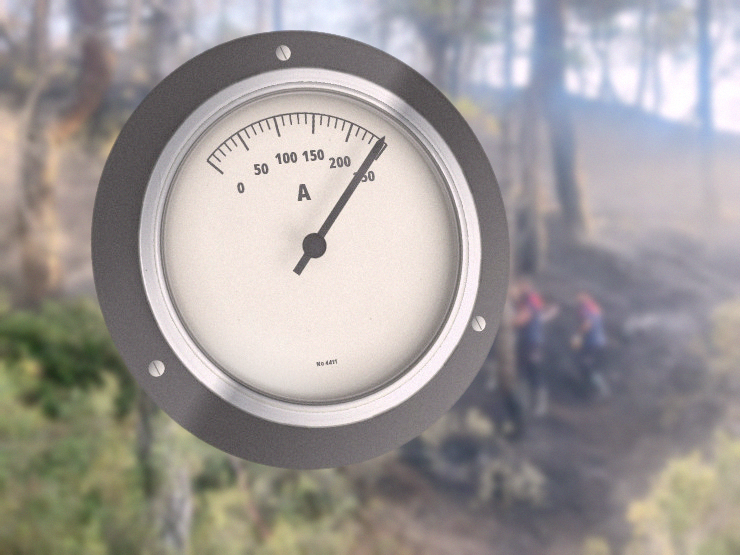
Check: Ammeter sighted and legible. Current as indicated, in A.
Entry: 240 A
